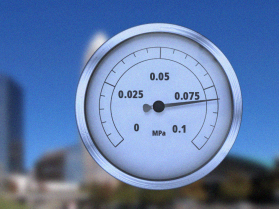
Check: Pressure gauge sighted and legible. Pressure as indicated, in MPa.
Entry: 0.08 MPa
